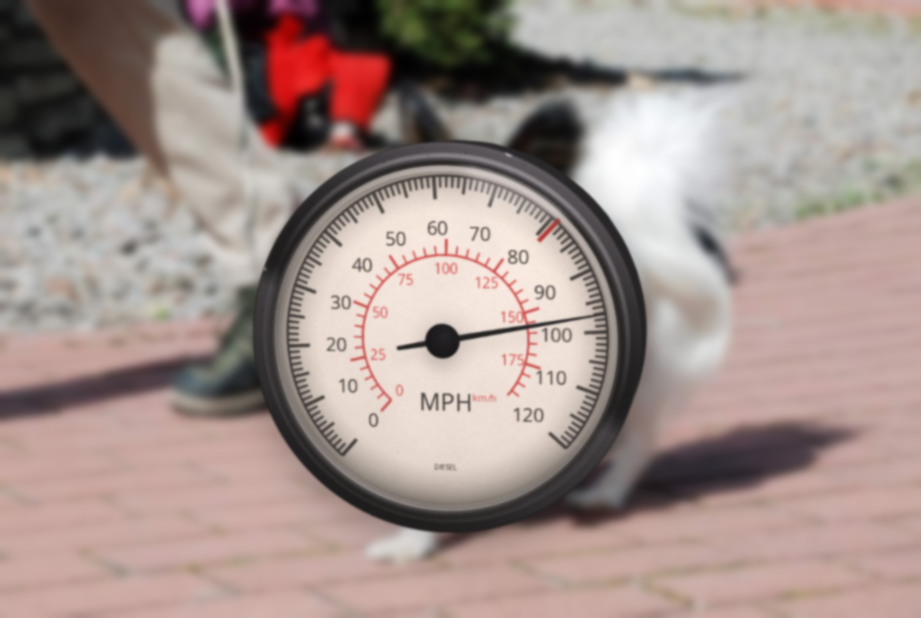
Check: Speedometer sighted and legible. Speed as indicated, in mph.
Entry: 97 mph
